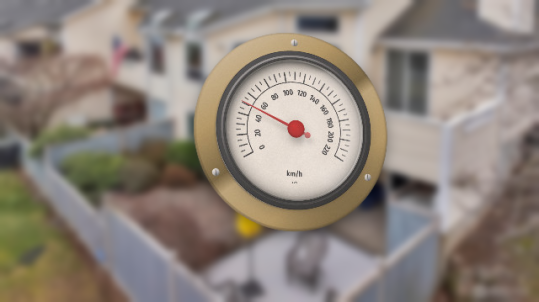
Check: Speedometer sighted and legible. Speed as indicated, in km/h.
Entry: 50 km/h
